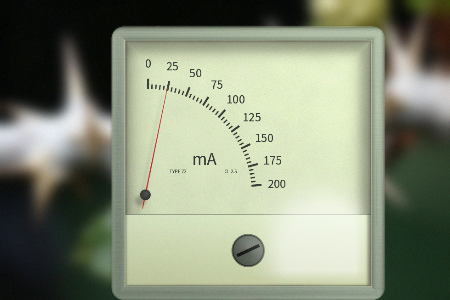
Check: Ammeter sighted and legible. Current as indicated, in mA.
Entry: 25 mA
